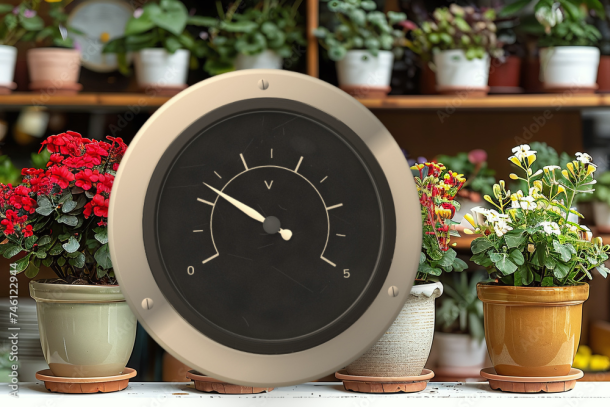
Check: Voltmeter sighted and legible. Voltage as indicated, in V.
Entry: 1.25 V
